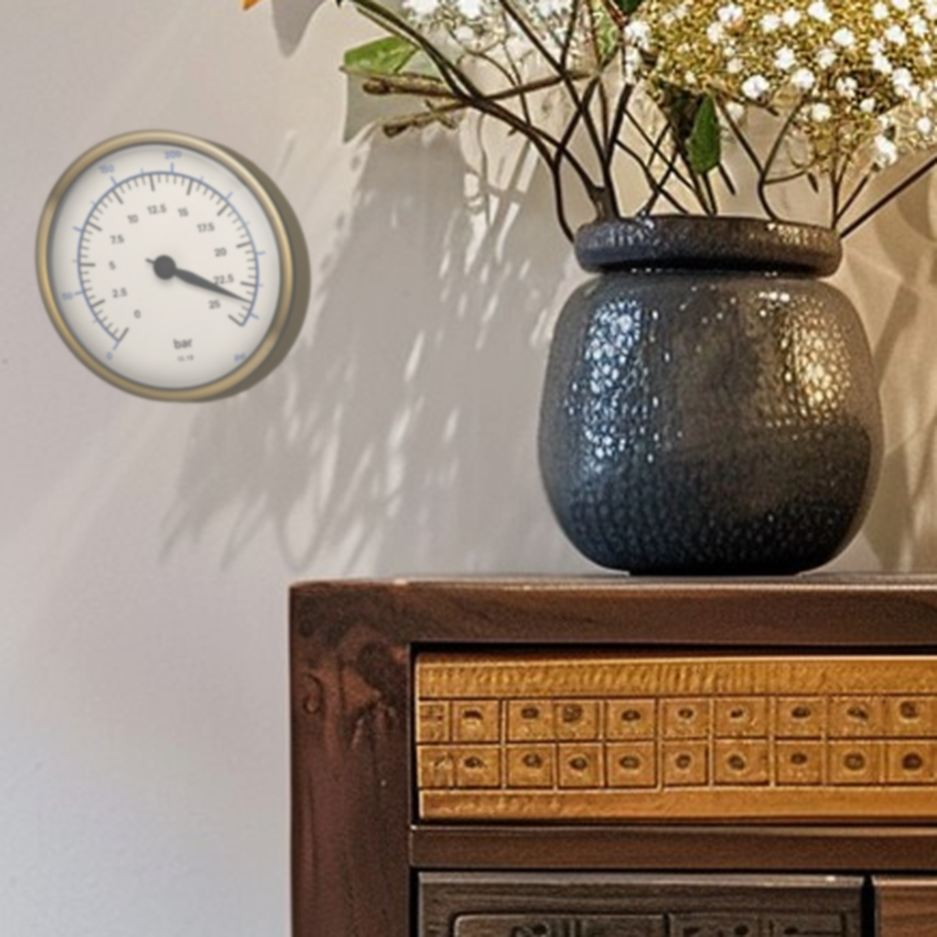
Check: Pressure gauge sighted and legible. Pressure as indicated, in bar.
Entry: 23.5 bar
